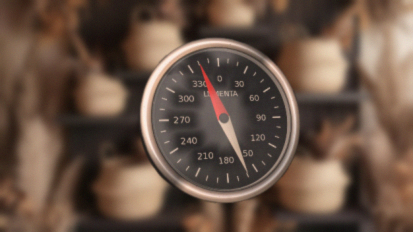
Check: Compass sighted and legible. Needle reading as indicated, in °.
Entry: 340 °
